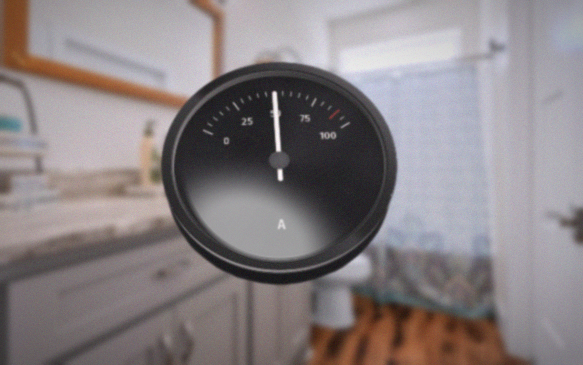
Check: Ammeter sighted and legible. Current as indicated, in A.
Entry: 50 A
